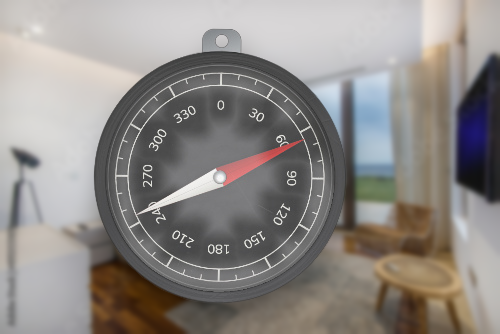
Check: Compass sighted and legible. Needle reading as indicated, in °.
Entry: 65 °
